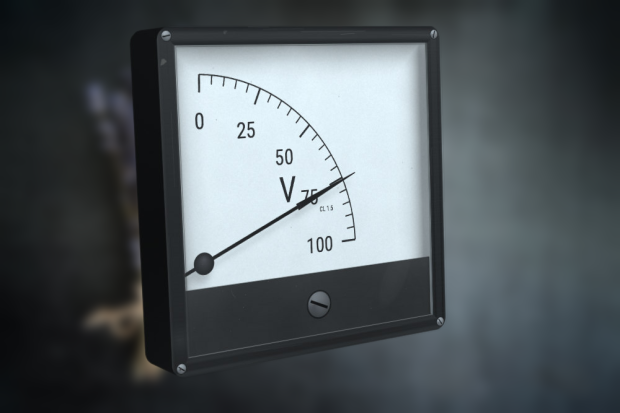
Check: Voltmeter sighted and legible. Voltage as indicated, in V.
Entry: 75 V
